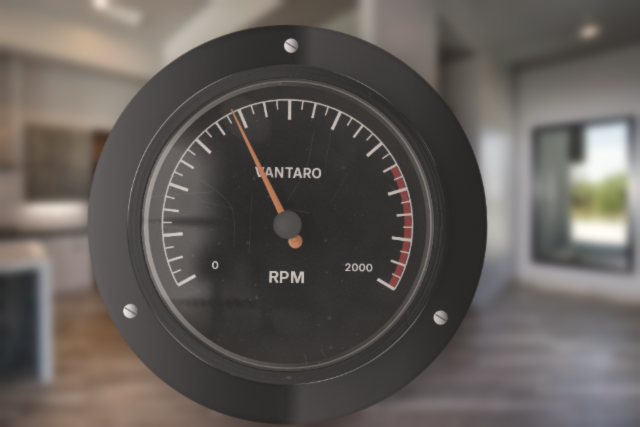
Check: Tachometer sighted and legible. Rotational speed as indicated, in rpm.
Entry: 775 rpm
